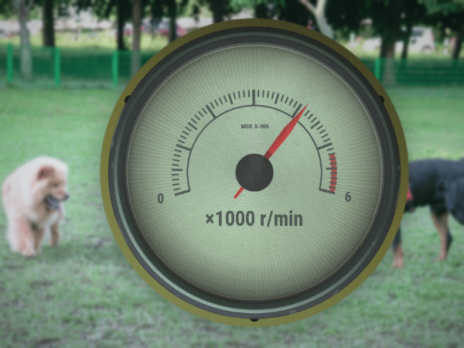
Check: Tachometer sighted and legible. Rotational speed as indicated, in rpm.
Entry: 4100 rpm
